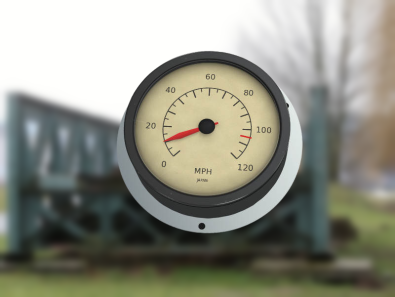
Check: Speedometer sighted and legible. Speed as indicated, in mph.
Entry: 10 mph
